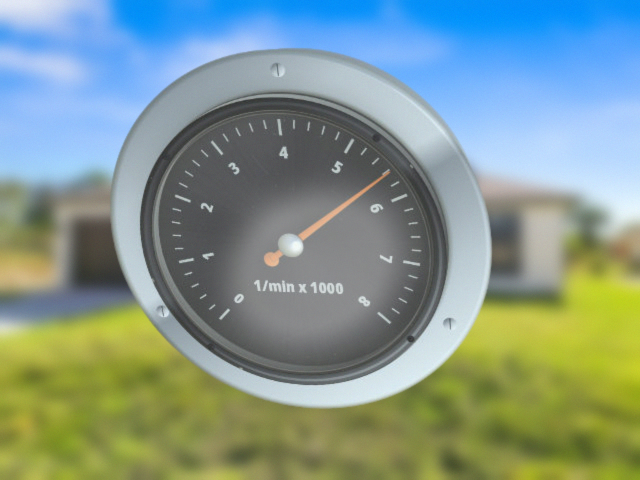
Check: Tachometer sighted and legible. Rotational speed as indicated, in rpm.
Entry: 5600 rpm
